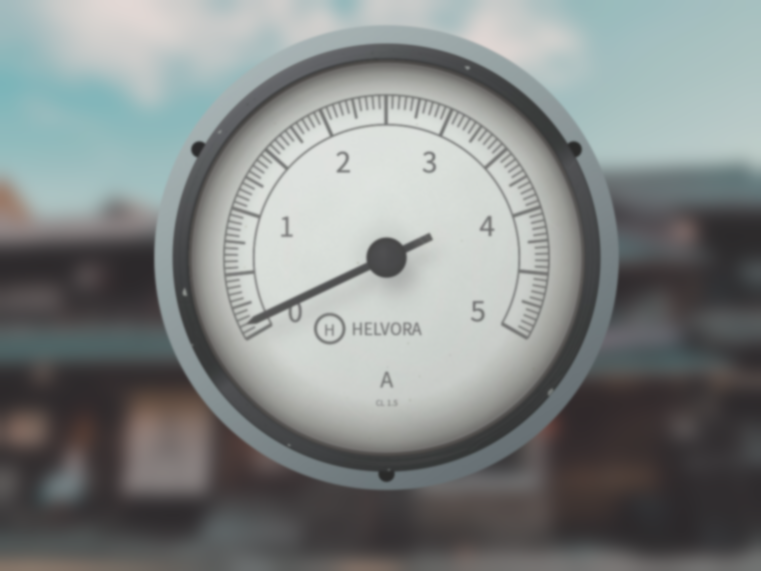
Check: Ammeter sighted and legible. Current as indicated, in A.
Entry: 0.1 A
